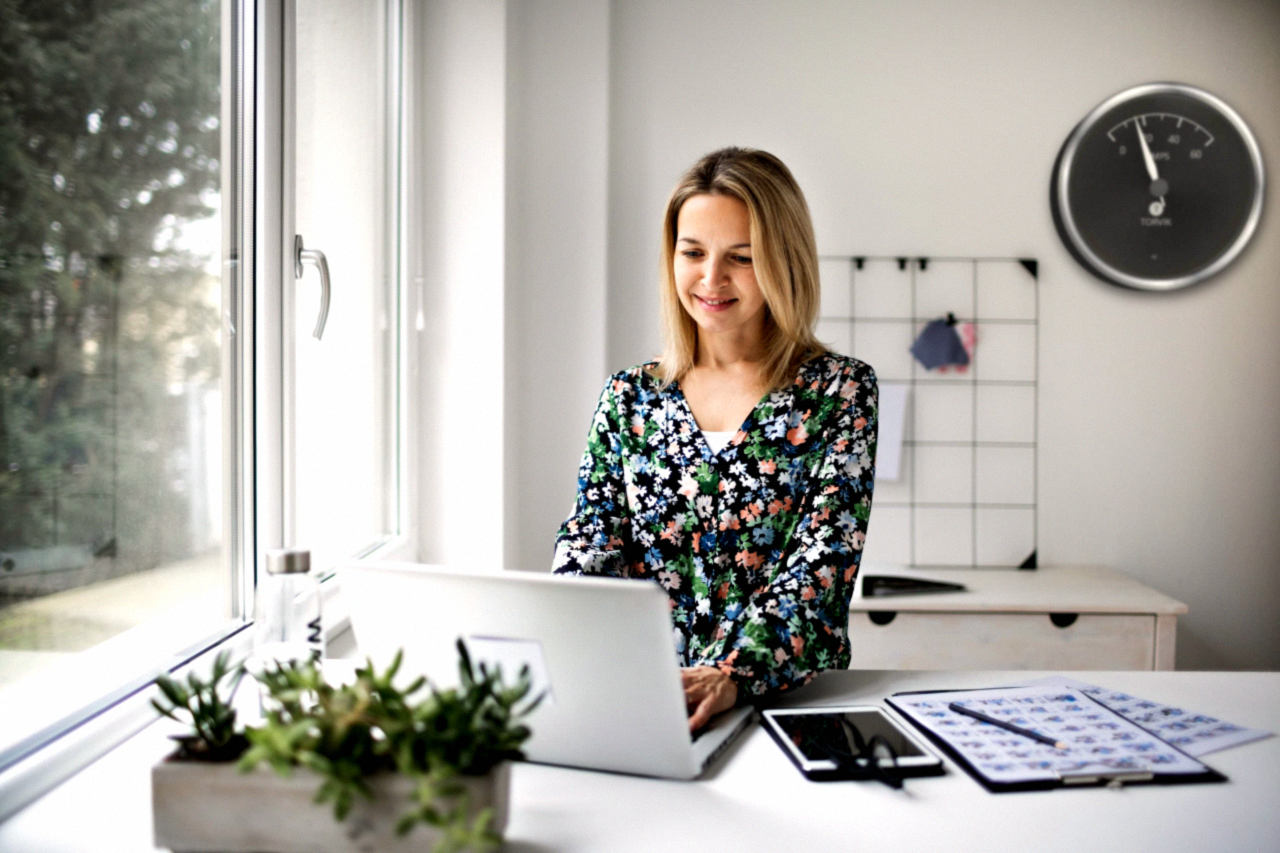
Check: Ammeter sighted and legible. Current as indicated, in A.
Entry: 15 A
